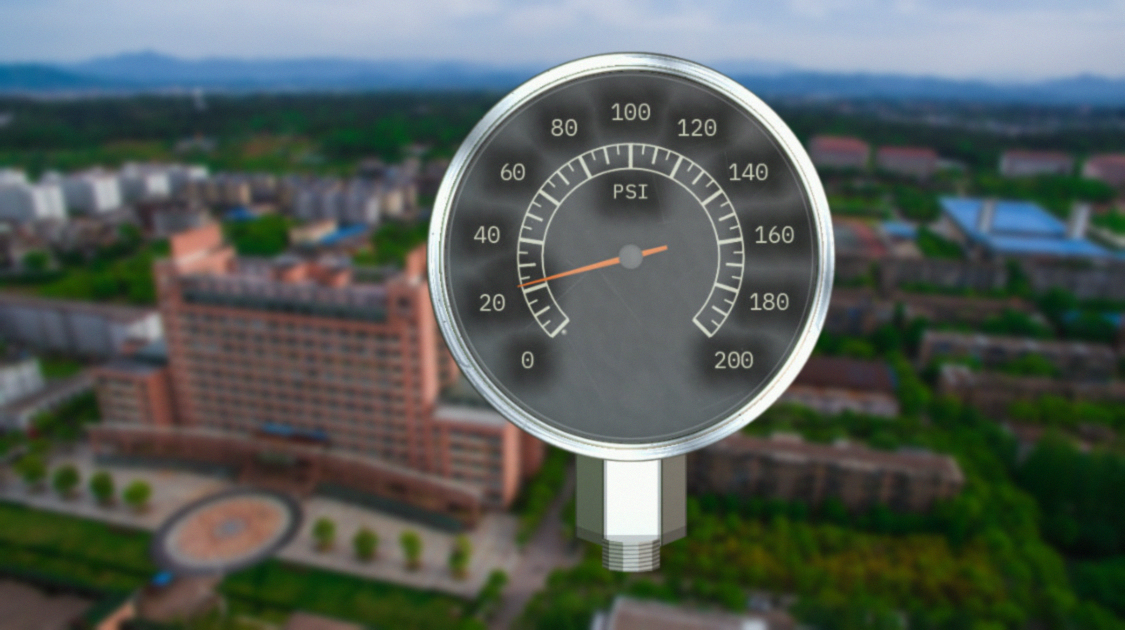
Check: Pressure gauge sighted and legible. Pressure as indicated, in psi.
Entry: 22.5 psi
